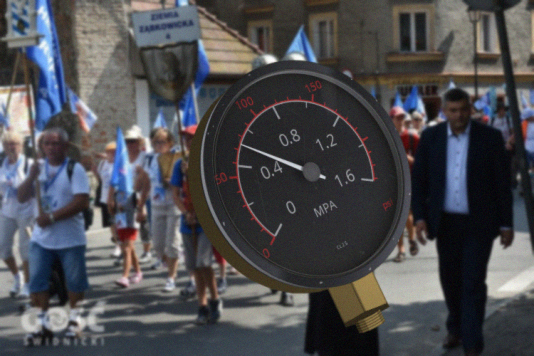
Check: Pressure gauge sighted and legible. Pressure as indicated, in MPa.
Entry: 0.5 MPa
